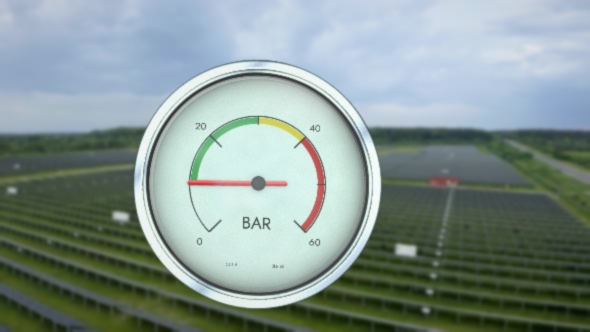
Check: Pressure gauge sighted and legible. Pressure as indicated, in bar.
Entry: 10 bar
